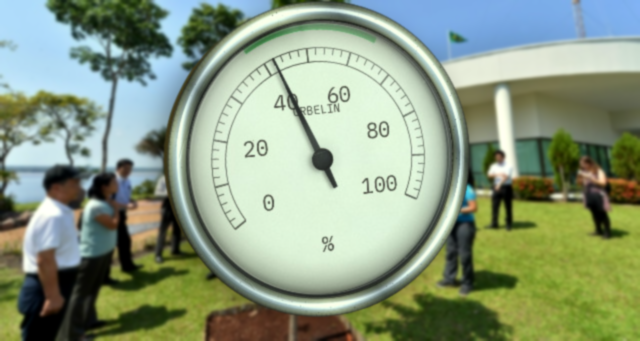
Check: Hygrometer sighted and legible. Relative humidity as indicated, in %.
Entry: 42 %
